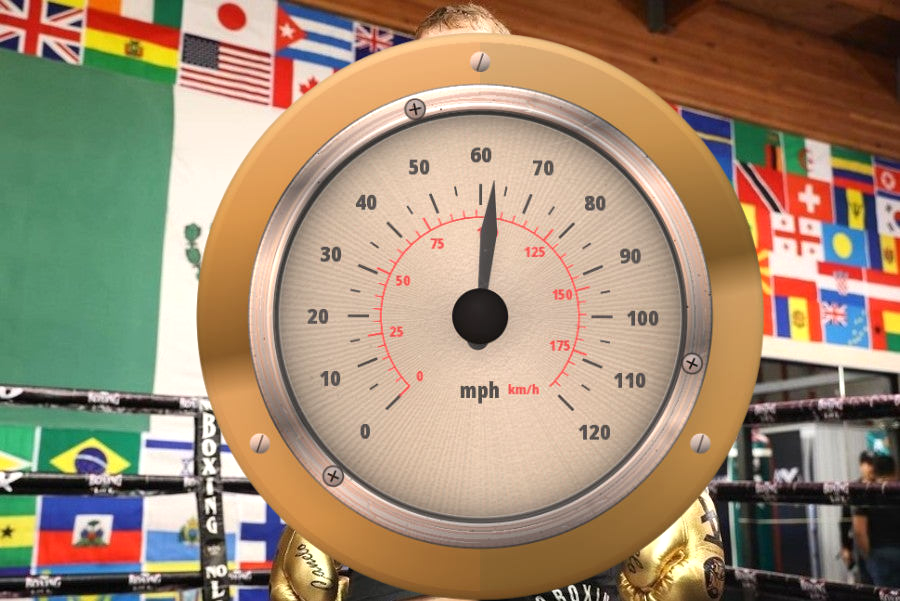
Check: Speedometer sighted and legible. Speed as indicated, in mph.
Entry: 62.5 mph
